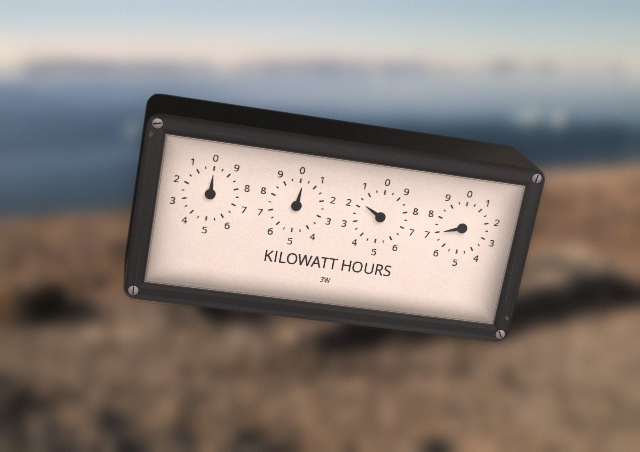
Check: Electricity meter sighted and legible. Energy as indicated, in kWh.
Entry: 17 kWh
